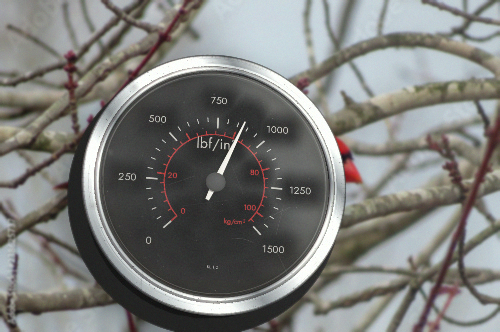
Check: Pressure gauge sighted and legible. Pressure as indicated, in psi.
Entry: 875 psi
